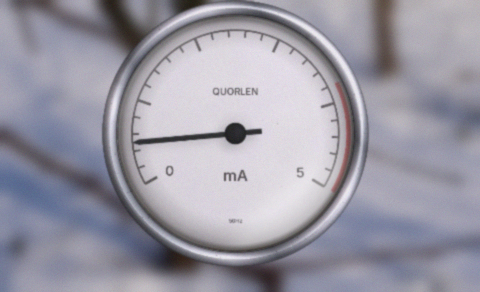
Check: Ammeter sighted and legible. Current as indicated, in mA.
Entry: 0.5 mA
